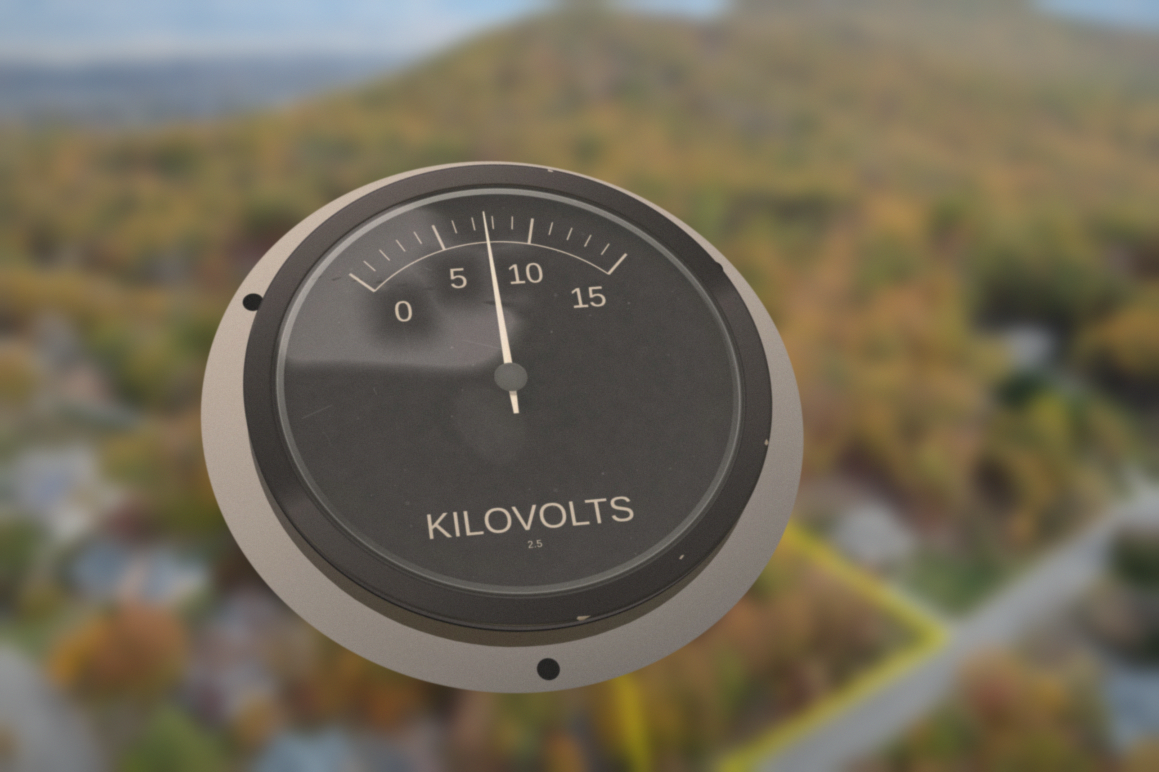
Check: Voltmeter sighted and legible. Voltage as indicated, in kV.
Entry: 7.5 kV
